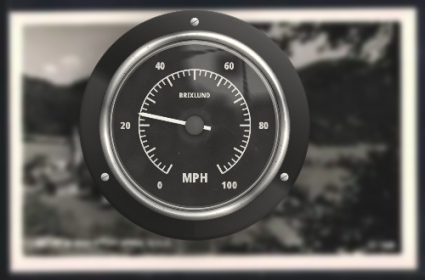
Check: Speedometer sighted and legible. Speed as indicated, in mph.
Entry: 24 mph
